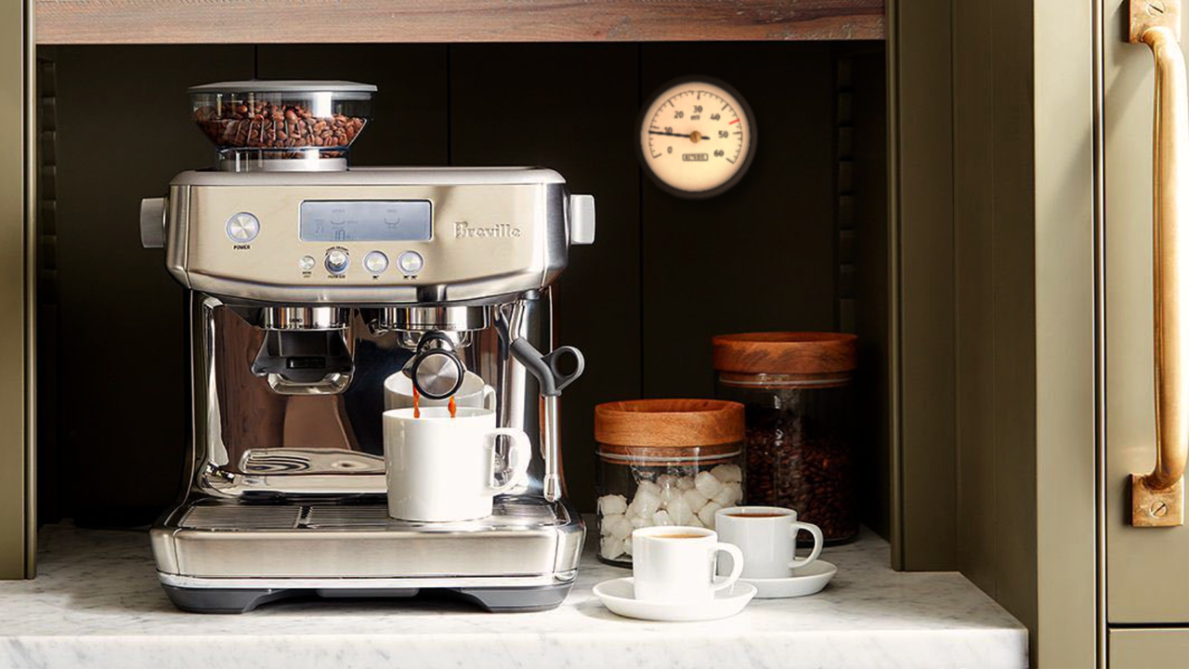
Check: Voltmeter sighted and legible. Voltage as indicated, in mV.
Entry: 8 mV
